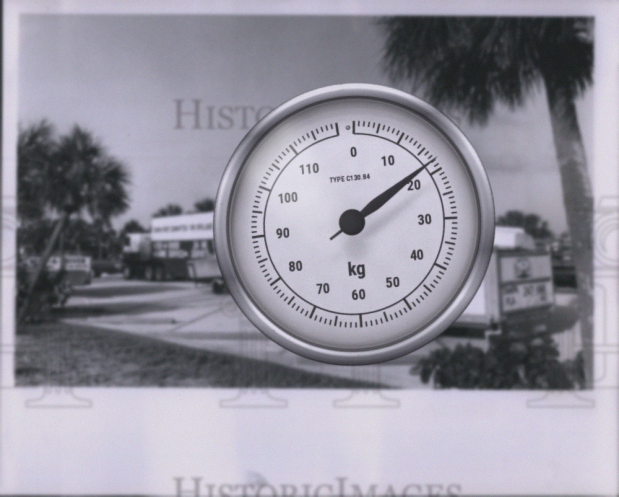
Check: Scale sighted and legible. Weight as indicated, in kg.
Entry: 18 kg
